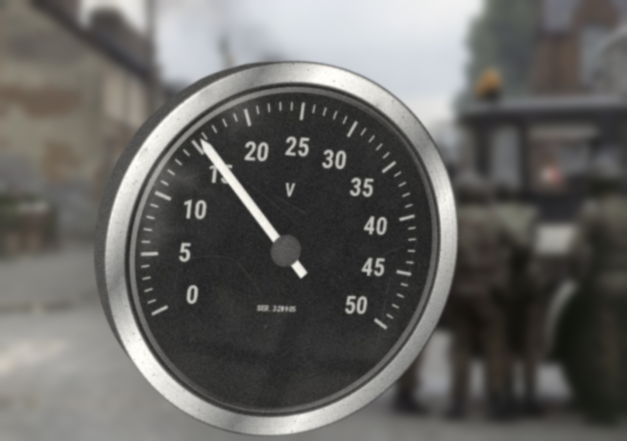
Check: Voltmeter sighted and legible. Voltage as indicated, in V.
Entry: 15.5 V
